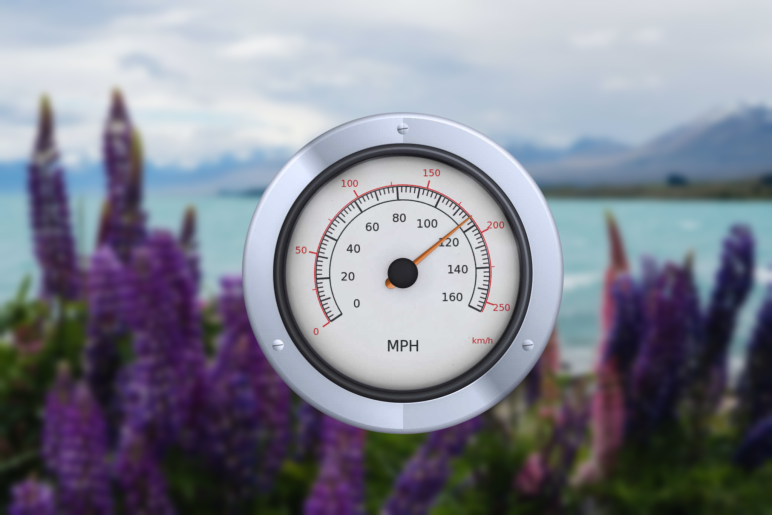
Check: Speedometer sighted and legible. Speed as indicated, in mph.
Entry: 116 mph
